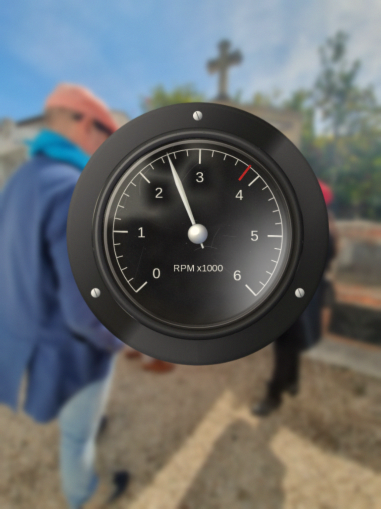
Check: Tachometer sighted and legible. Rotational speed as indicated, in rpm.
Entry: 2500 rpm
